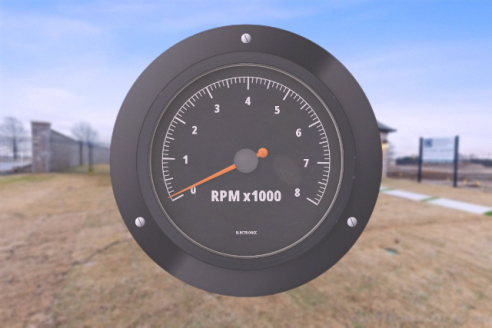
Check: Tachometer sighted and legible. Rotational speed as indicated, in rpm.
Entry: 100 rpm
